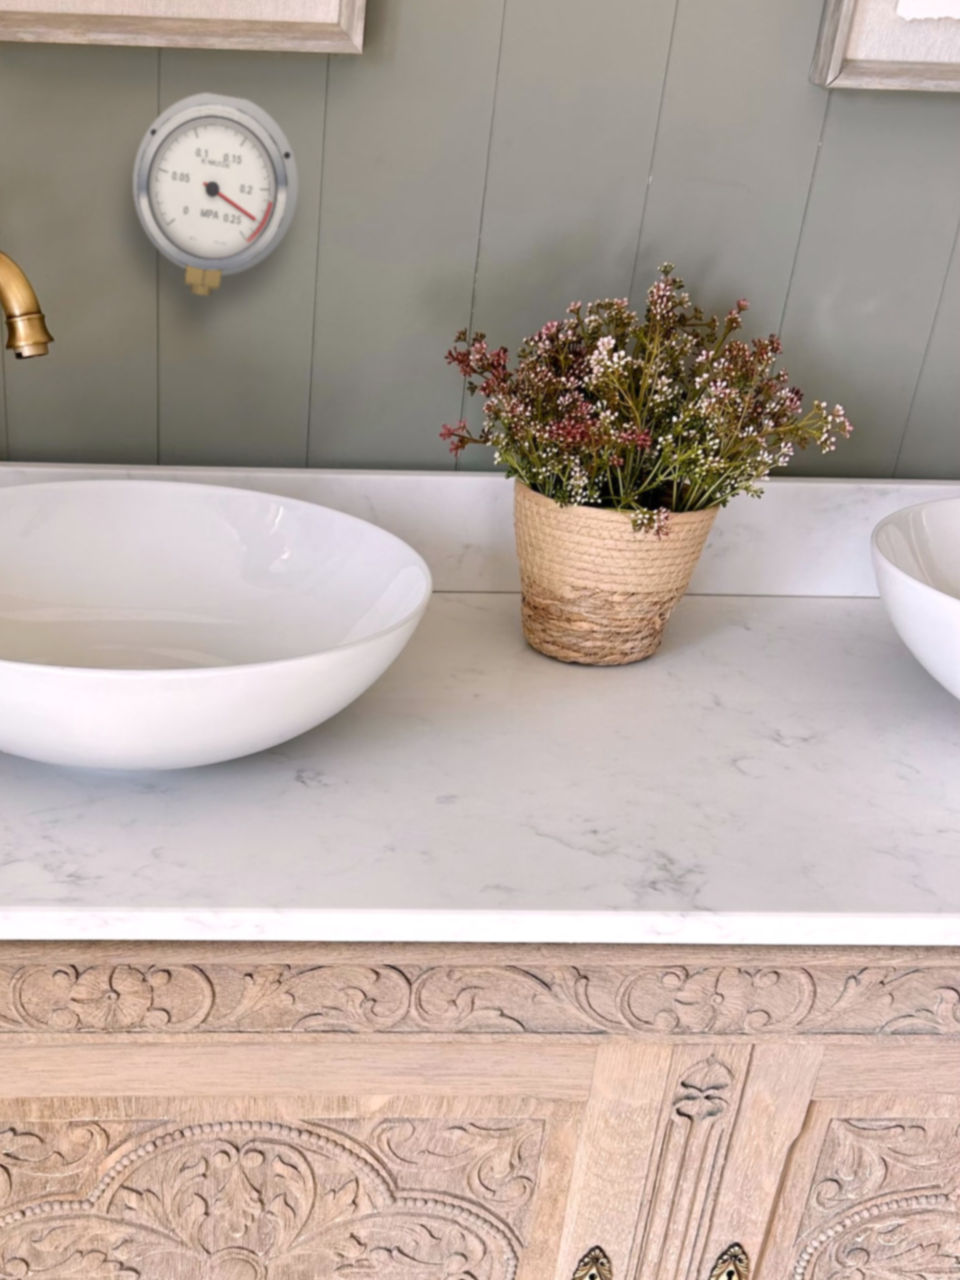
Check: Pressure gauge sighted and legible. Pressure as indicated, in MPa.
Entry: 0.23 MPa
